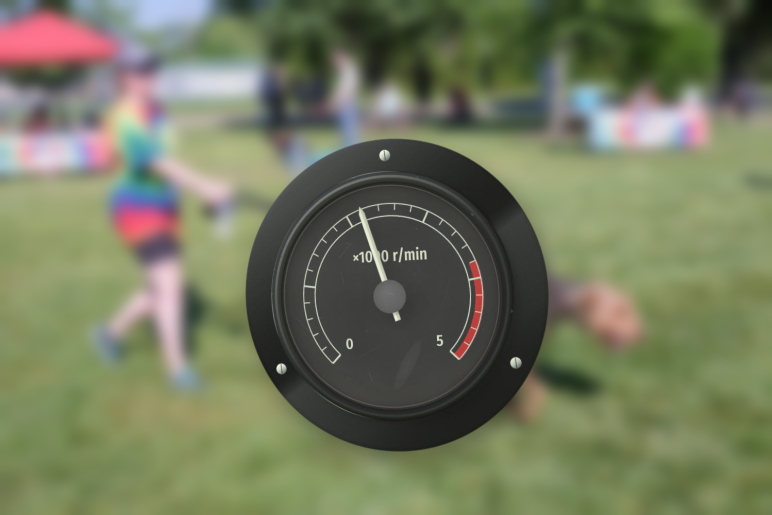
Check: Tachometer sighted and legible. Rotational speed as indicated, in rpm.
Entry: 2200 rpm
